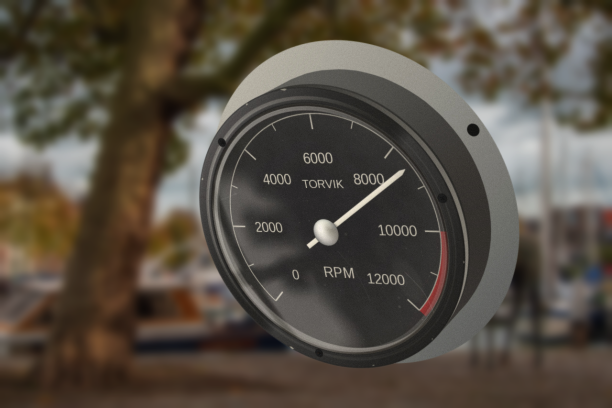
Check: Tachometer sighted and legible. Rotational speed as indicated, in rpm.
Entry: 8500 rpm
